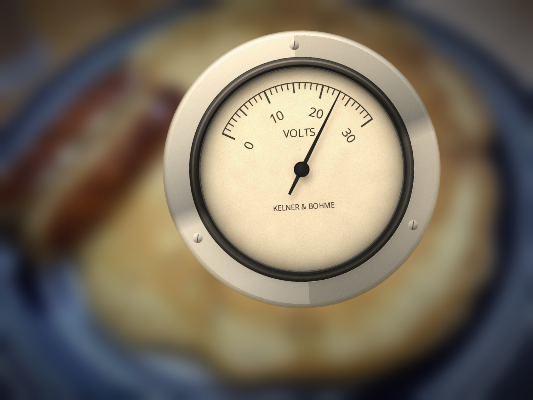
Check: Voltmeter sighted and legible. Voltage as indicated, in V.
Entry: 23 V
